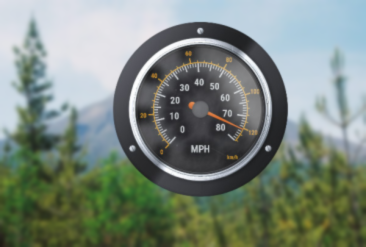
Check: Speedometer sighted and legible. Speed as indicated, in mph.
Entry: 75 mph
